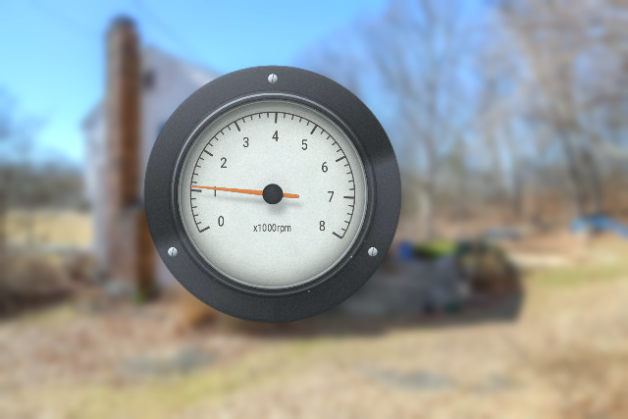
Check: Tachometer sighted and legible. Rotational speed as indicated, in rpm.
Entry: 1100 rpm
